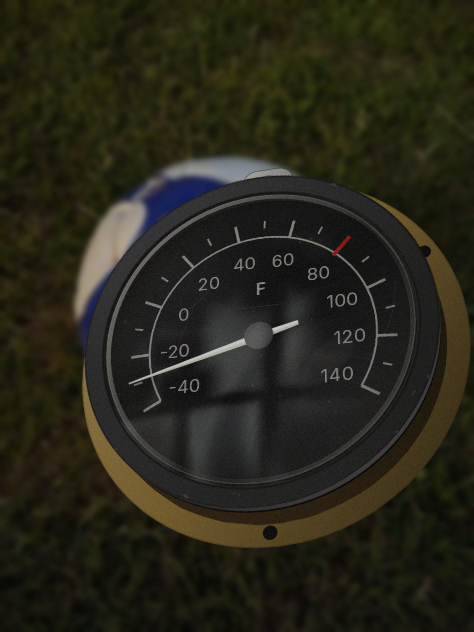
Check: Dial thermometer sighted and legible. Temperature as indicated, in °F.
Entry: -30 °F
